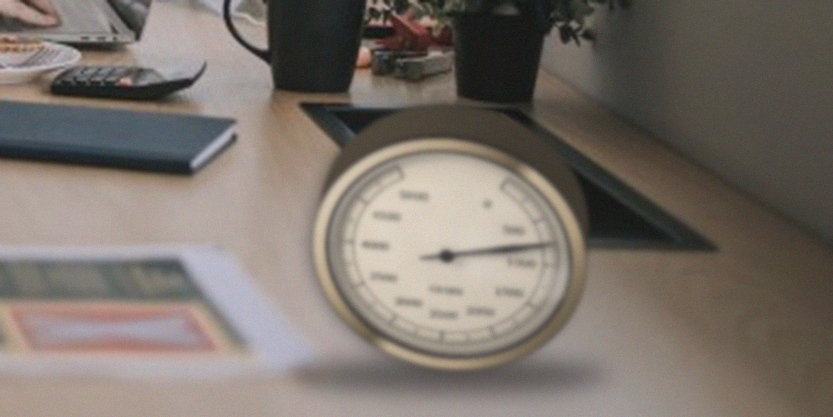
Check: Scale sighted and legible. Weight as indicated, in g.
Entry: 750 g
